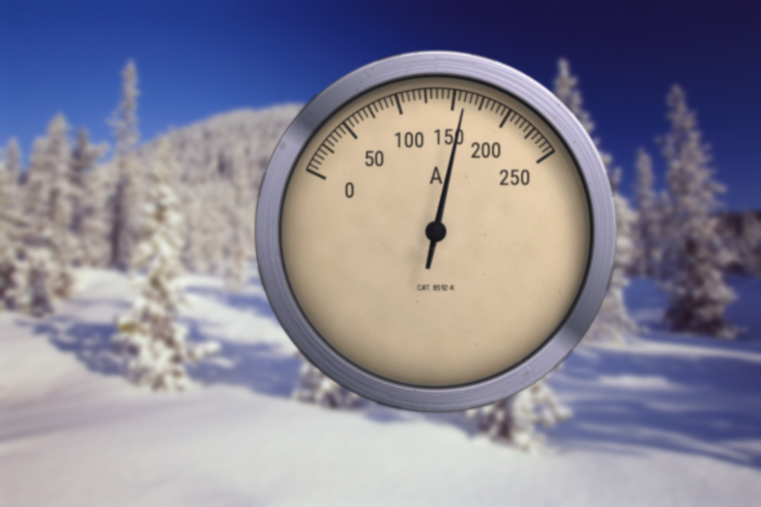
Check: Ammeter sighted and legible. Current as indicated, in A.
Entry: 160 A
